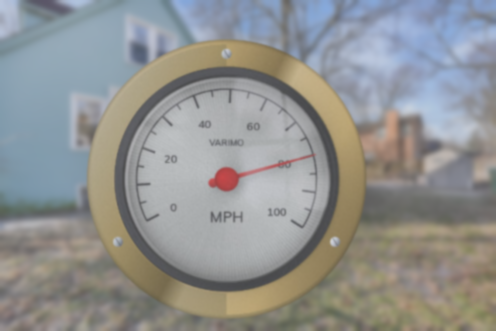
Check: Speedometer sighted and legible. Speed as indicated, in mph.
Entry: 80 mph
